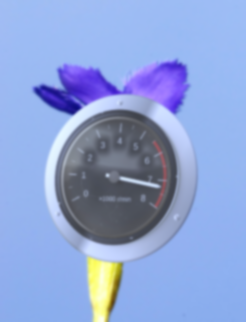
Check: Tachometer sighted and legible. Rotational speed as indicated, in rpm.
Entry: 7250 rpm
